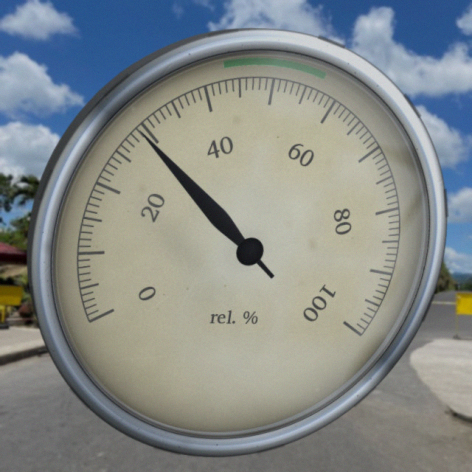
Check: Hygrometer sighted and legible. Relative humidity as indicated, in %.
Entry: 29 %
